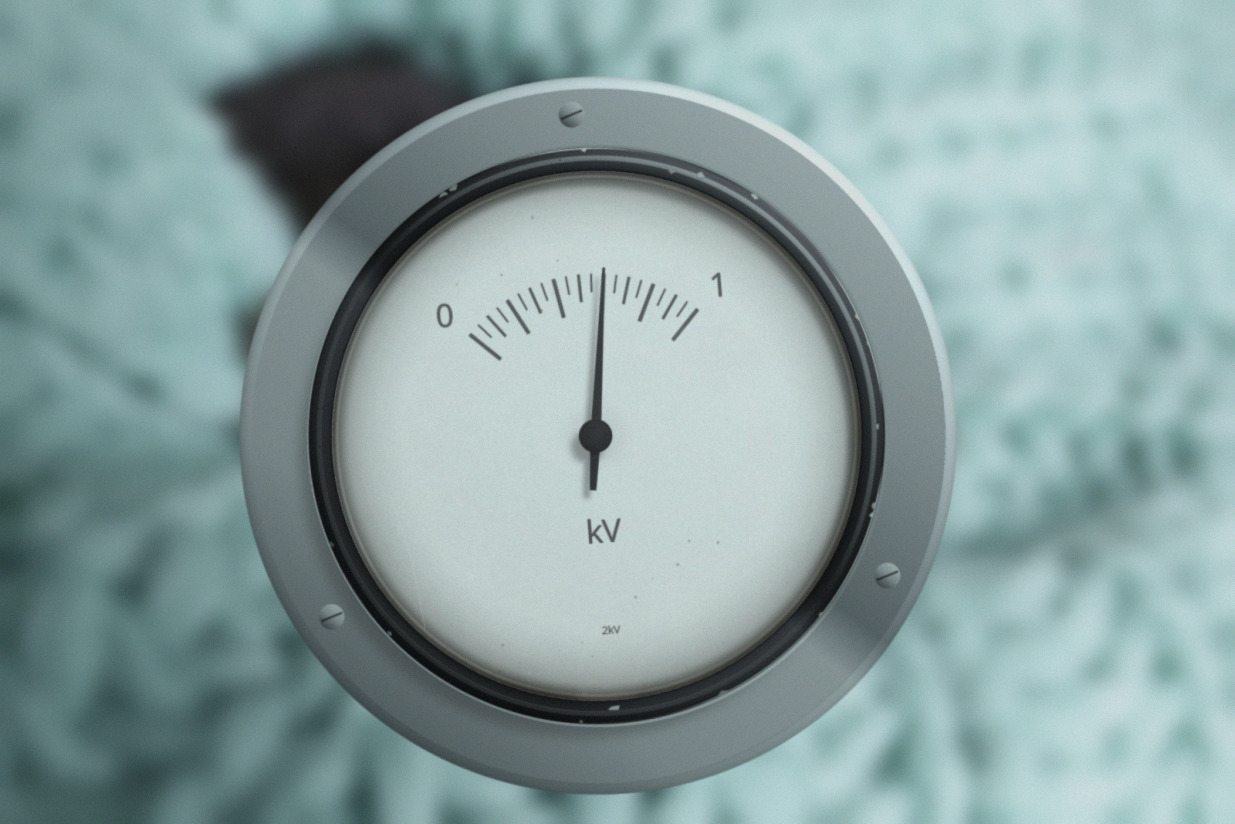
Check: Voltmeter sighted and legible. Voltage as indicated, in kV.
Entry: 0.6 kV
